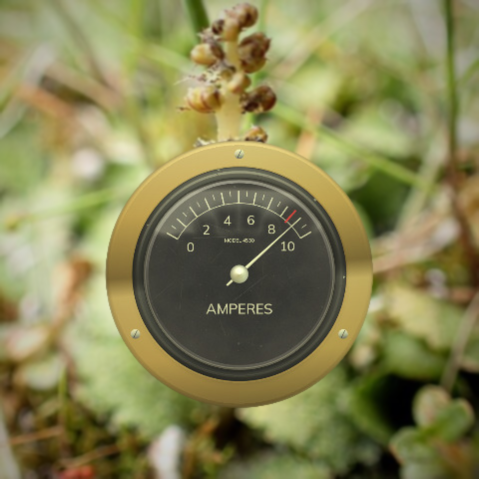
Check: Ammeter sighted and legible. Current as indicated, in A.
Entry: 9 A
